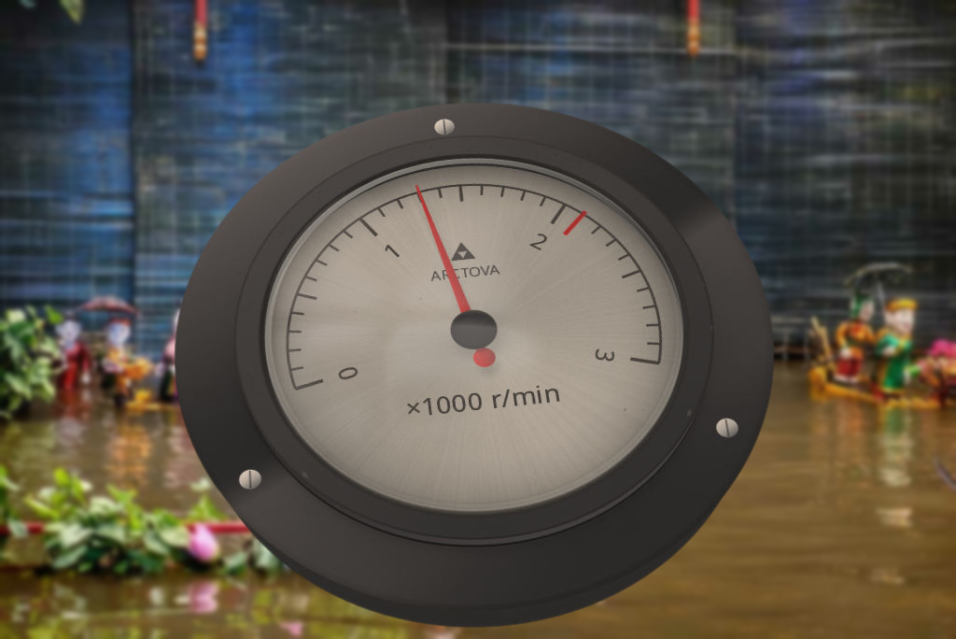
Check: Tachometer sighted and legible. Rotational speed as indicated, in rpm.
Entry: 1300 rpm
